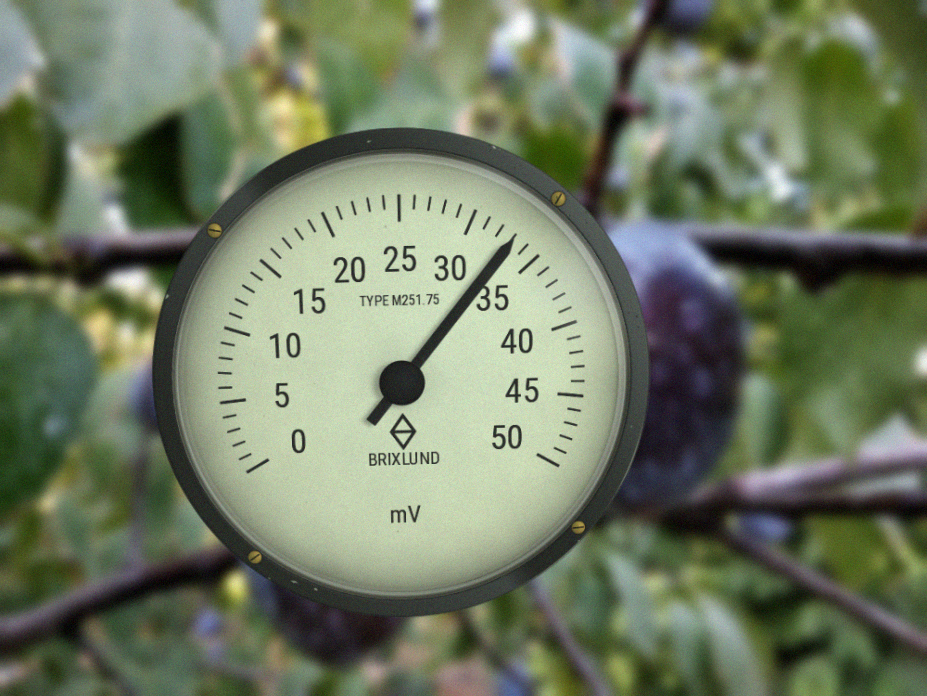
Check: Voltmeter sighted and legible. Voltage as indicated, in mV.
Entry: 33 mV
